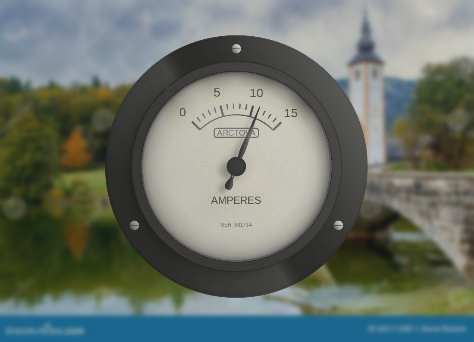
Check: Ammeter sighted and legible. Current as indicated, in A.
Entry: 11 A
